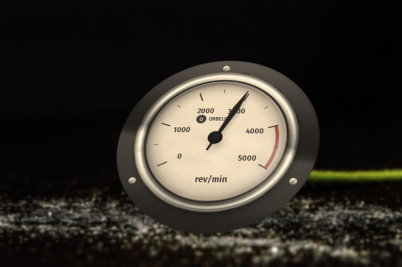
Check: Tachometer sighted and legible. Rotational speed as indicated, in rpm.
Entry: 3000 rpm
